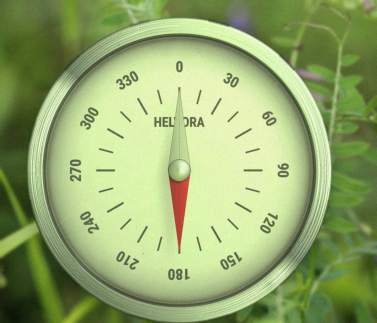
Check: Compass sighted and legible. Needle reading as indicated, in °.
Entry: 180 °
